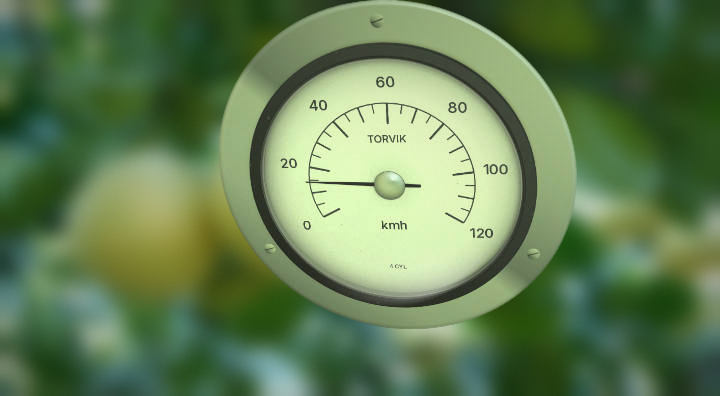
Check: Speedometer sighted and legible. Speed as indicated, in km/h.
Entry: 15 km/h
